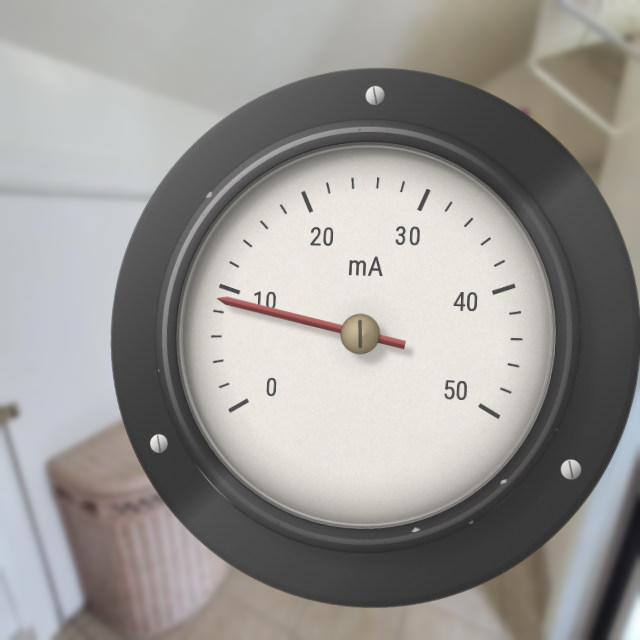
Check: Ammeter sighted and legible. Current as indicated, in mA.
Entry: 9 mA
